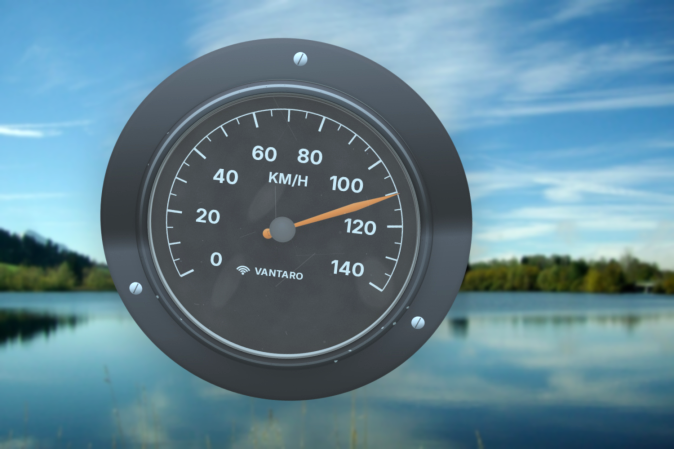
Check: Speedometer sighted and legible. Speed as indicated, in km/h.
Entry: 110 km/h
